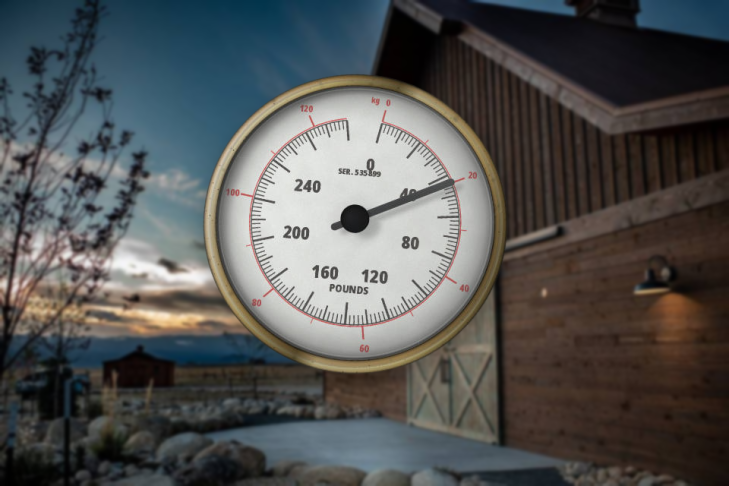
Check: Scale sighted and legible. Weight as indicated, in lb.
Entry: 44 lb
